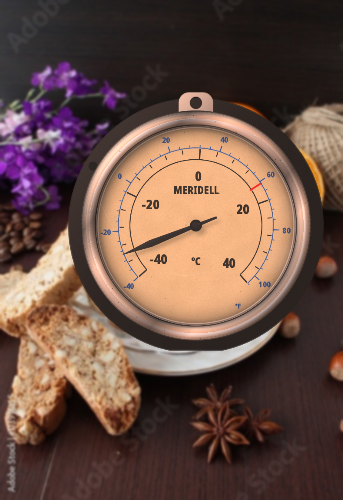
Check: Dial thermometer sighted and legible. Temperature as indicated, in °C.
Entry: -34 °C
